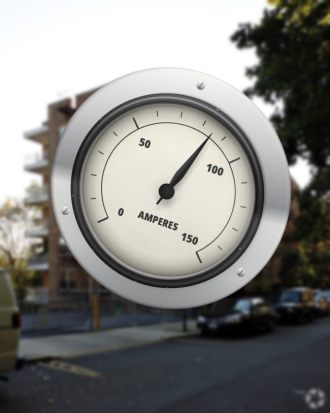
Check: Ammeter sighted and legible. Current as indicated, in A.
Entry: 85 A
